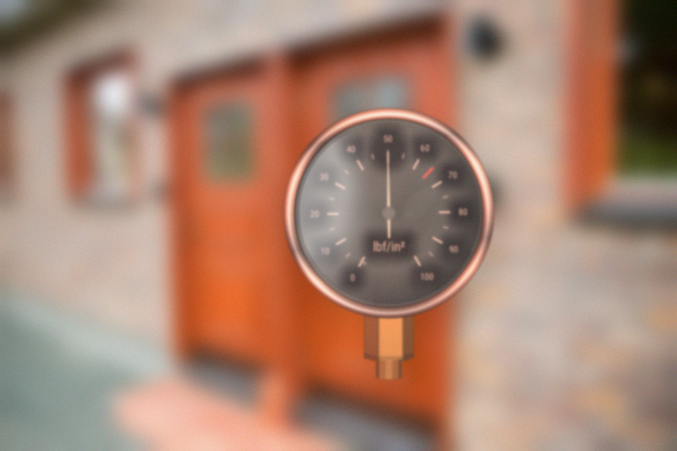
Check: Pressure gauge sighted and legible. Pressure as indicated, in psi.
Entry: 50 psi
